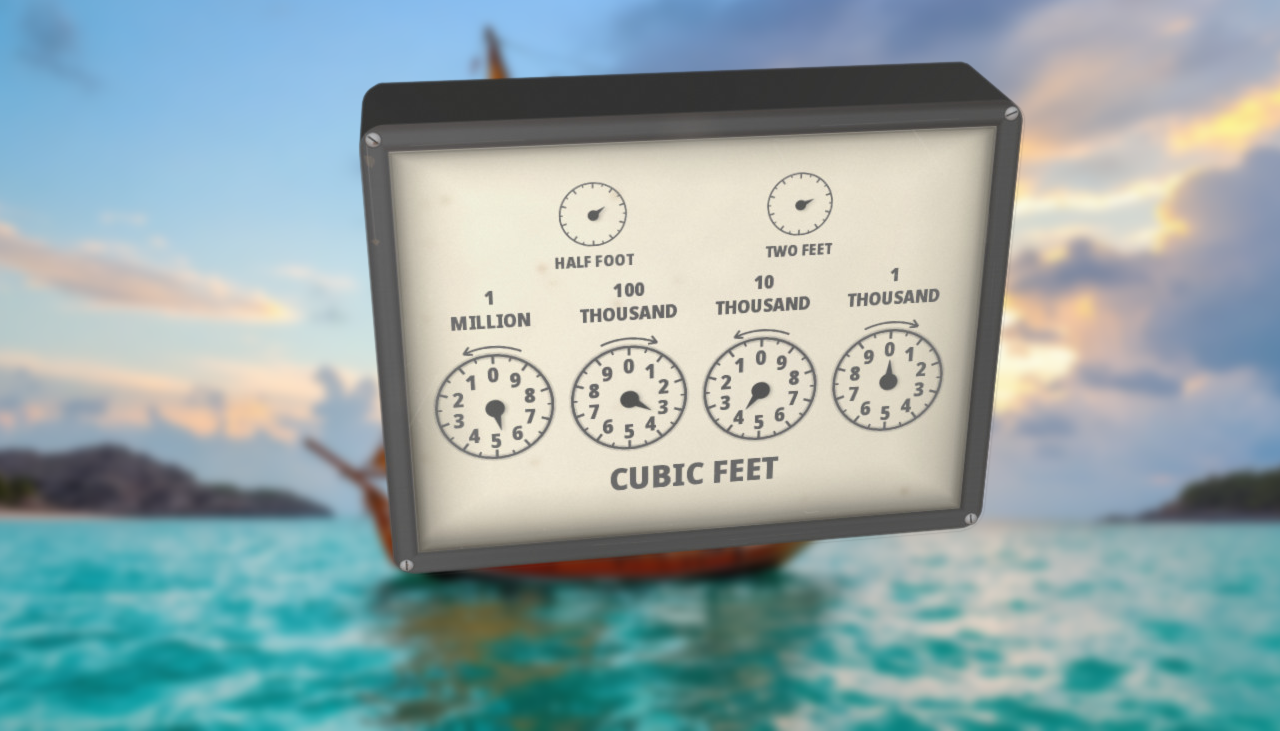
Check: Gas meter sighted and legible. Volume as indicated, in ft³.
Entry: 534000 ft³
